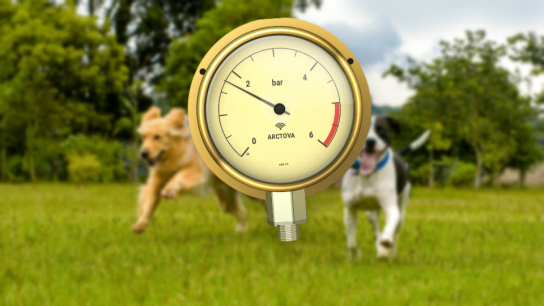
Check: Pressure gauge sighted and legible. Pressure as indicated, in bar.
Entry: 1.75 bar
